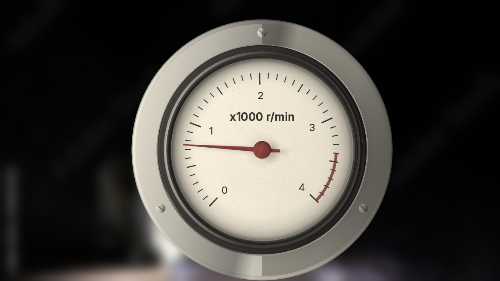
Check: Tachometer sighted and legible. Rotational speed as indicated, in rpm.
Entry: 750 rpm
